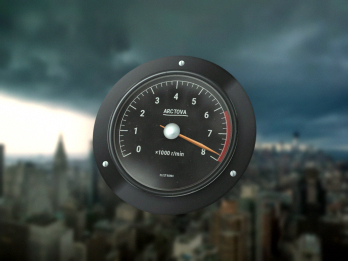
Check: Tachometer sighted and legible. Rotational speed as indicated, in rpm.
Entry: 7800 rpm
